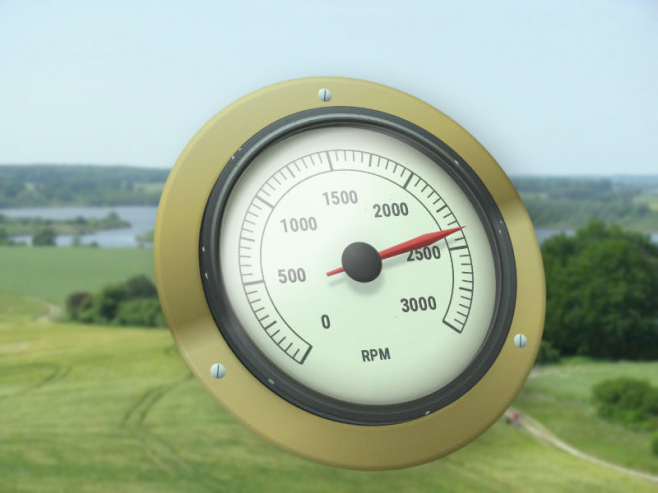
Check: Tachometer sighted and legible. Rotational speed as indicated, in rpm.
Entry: 2400 rpm
